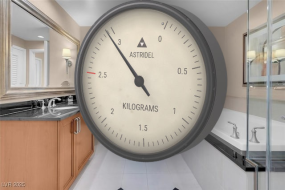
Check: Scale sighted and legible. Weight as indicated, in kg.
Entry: 2.95 kg
